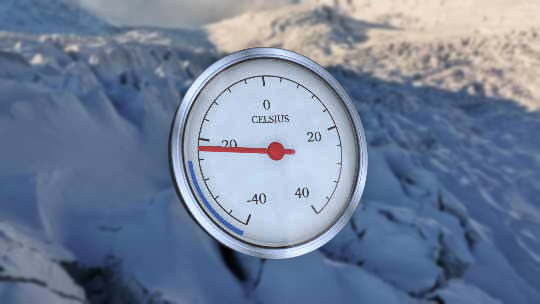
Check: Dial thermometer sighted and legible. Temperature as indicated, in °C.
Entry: -22 °C
